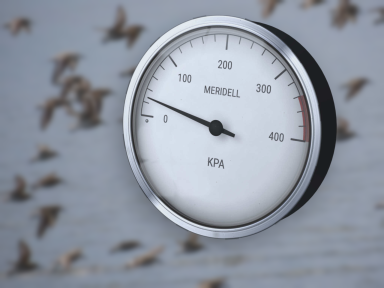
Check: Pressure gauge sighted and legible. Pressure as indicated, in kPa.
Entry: 30 kPa
